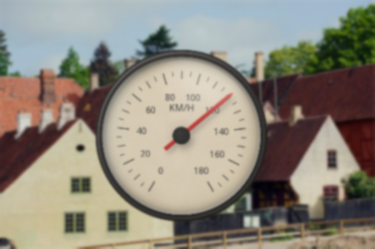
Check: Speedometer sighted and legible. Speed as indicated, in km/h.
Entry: 120 km/h
